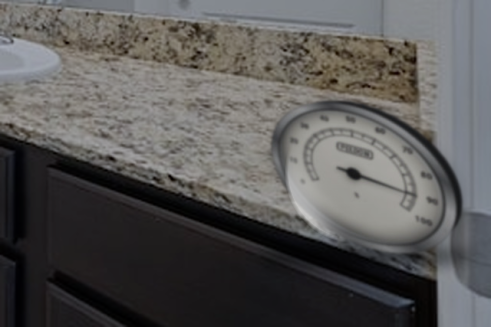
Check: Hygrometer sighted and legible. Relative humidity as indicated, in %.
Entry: 90 %
